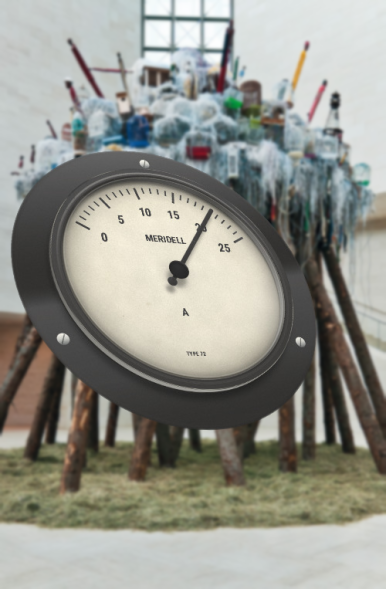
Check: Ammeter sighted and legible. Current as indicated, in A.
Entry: 20 A
